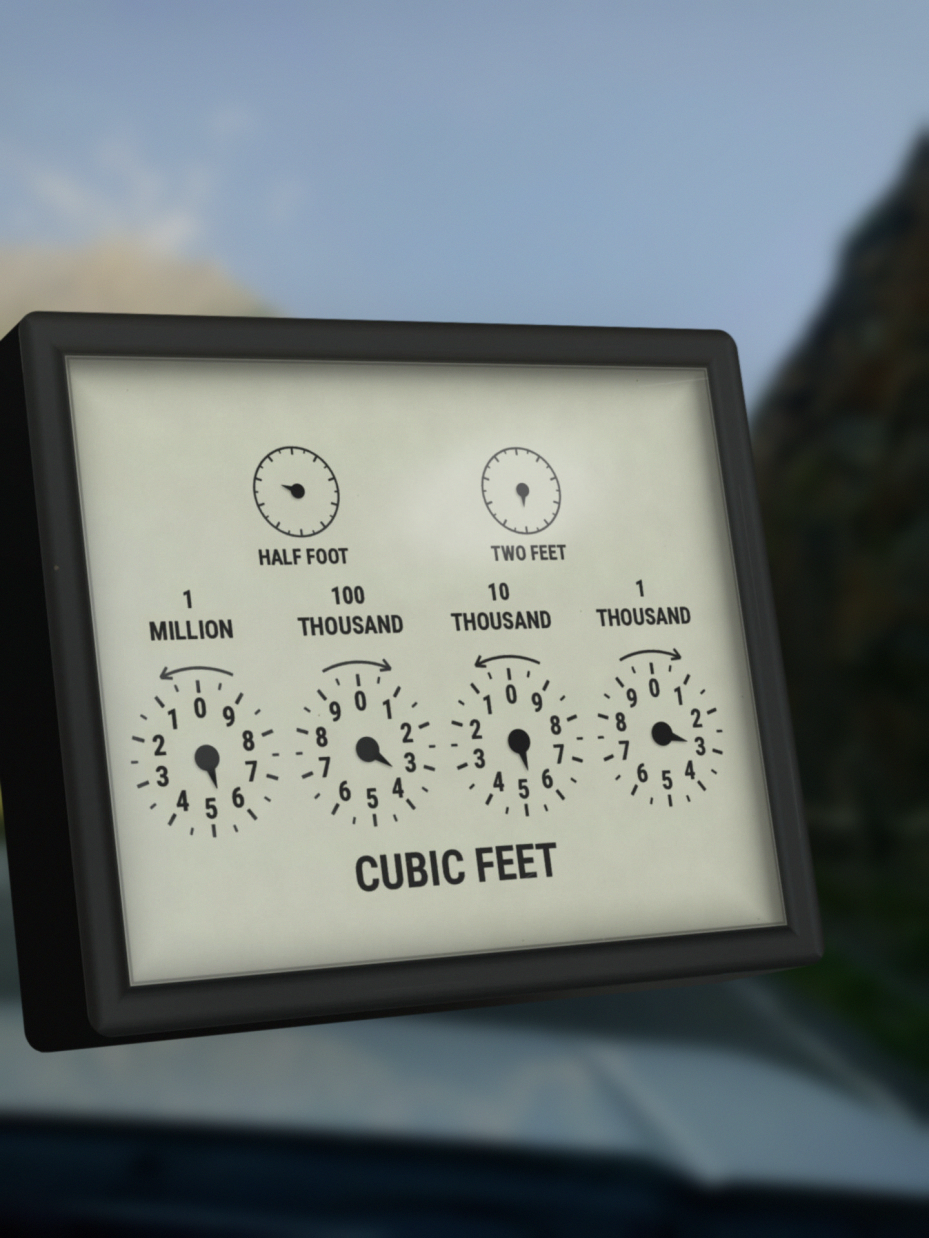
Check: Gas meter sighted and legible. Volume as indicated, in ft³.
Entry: 535300 ft³
